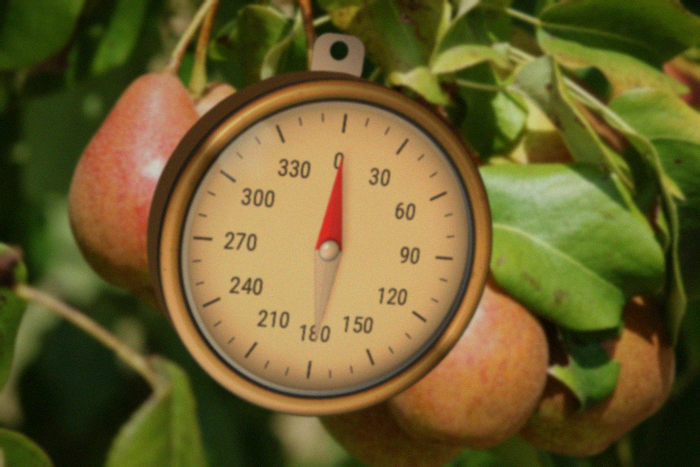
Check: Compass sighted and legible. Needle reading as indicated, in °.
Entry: 0 °
